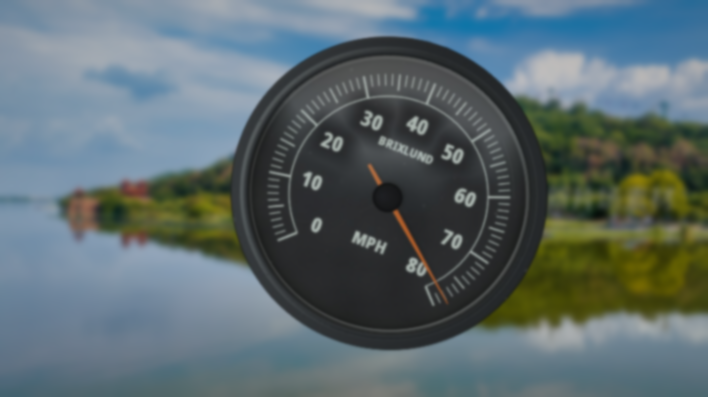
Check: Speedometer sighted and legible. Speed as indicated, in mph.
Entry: 78 mph
